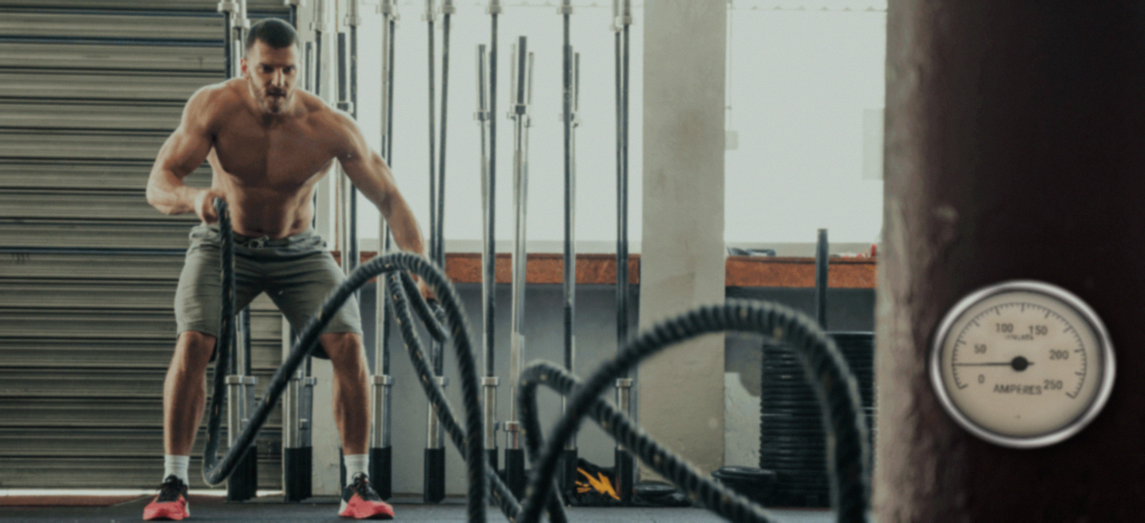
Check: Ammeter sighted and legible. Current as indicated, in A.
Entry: 25 A
